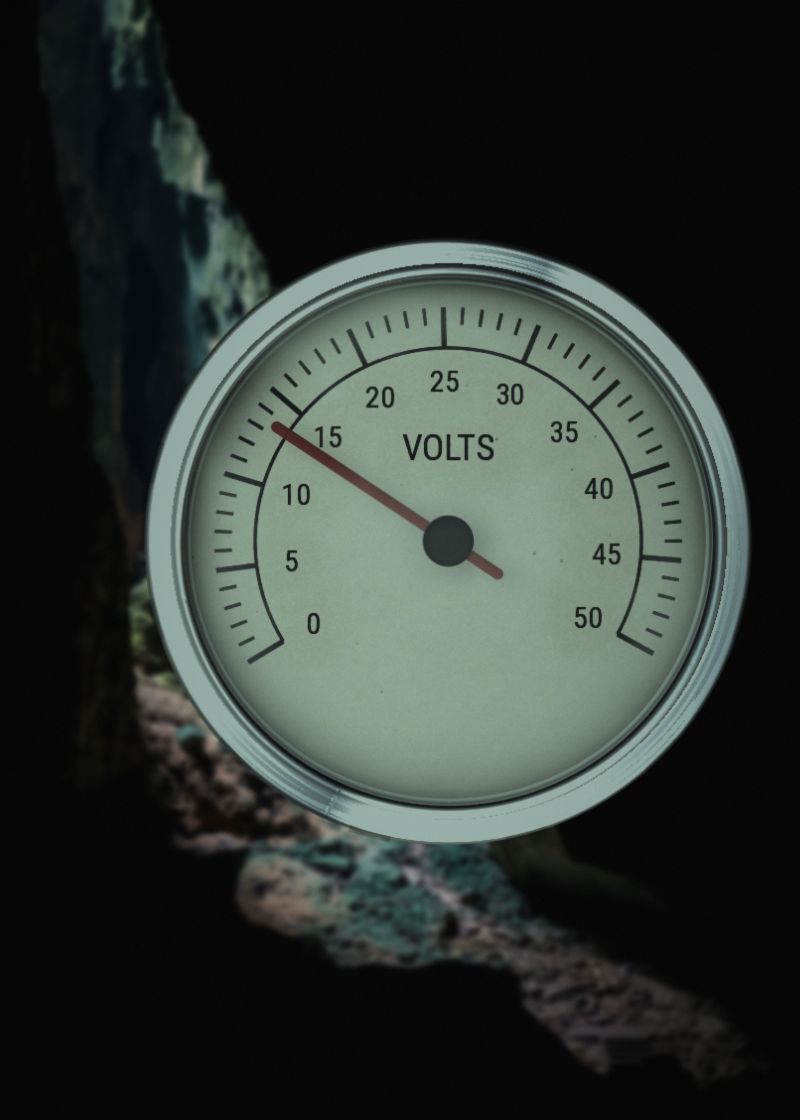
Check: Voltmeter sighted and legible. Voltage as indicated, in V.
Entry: 13.5 V
